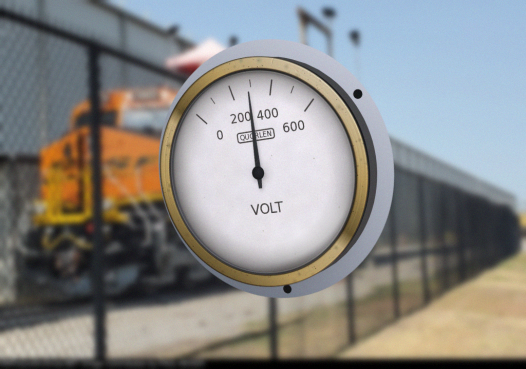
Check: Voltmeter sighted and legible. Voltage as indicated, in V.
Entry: 300 V
